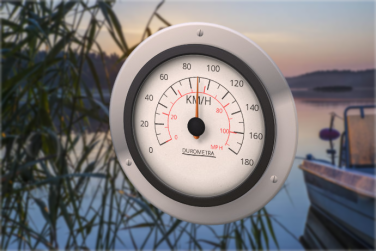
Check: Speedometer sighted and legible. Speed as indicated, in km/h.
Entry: 90 km/h
